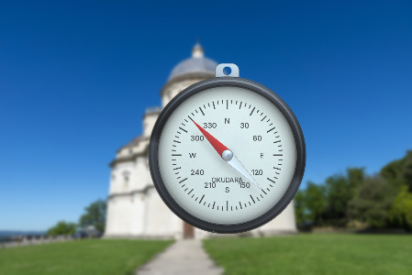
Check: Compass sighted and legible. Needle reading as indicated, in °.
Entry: 315 °
